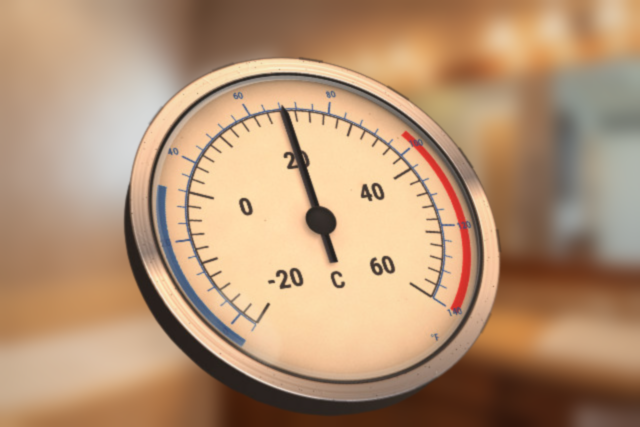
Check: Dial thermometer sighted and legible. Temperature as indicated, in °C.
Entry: 20 °C
